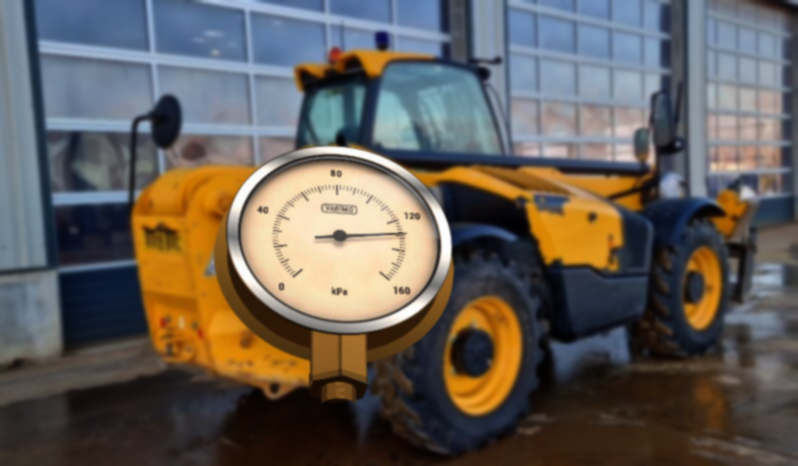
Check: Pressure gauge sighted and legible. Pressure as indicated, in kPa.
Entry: 130 kPa
